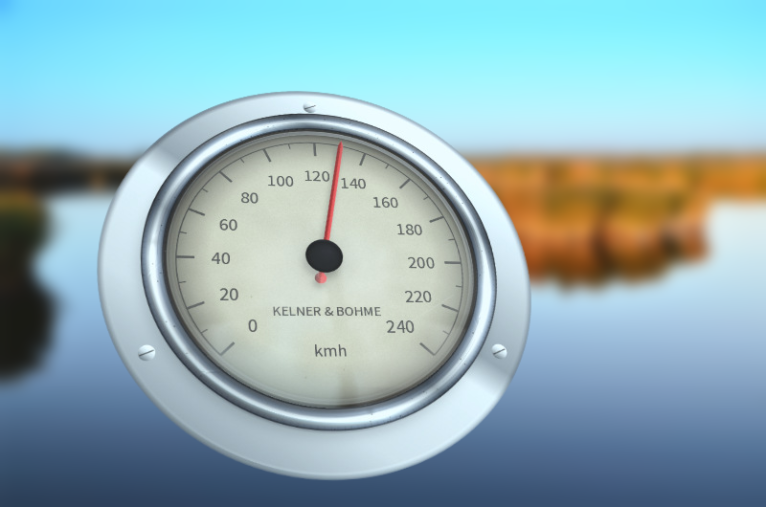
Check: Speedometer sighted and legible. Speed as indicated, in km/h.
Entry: 130 km/h
